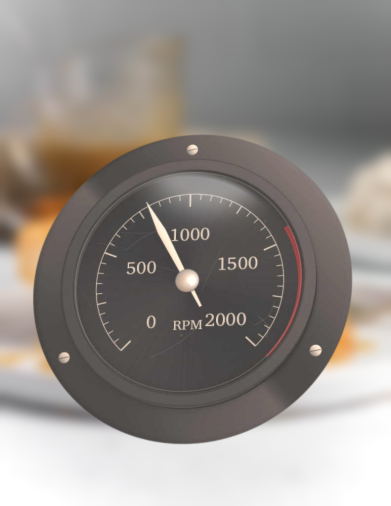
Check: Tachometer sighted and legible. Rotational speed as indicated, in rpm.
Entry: 800 rpm
